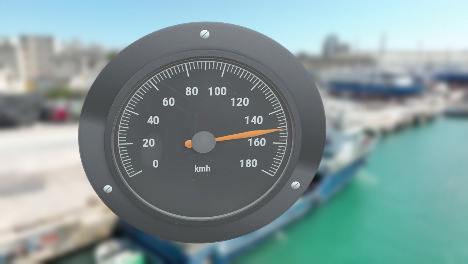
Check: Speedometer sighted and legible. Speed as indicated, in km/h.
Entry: 150 km/h
